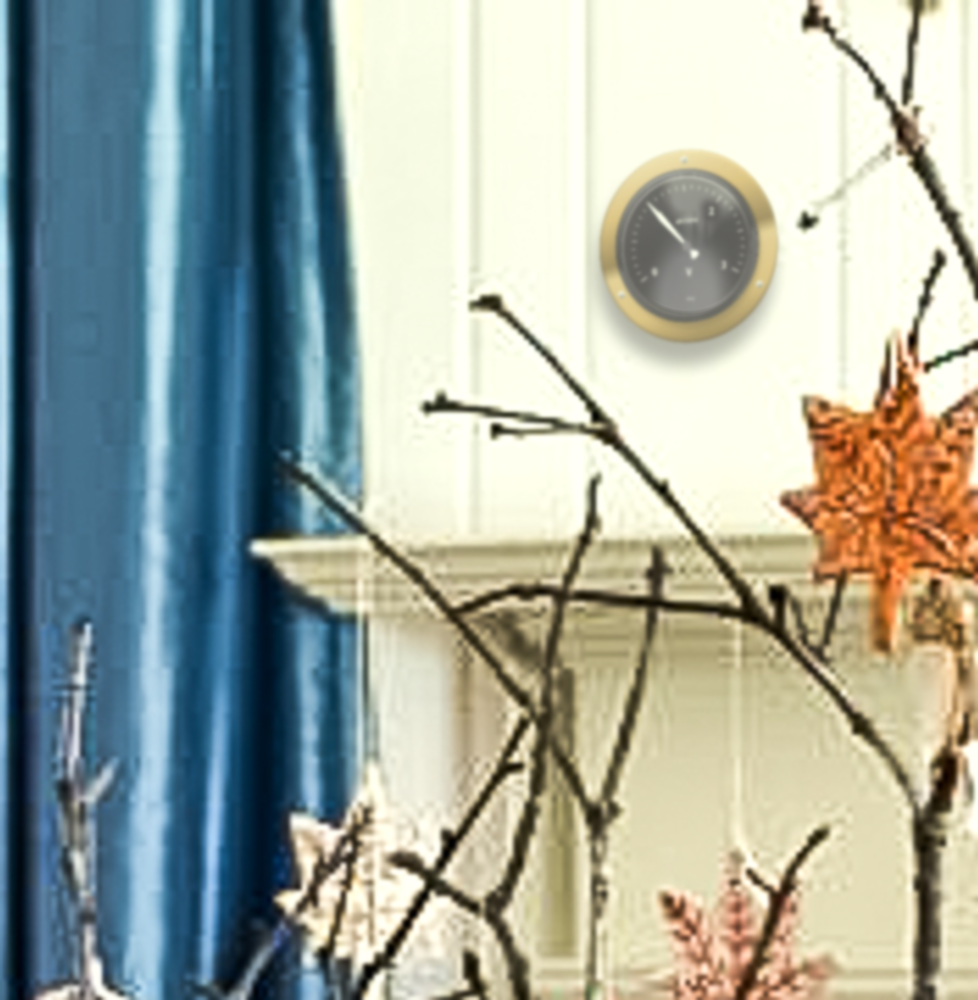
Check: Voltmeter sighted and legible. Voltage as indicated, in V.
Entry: 1 V
